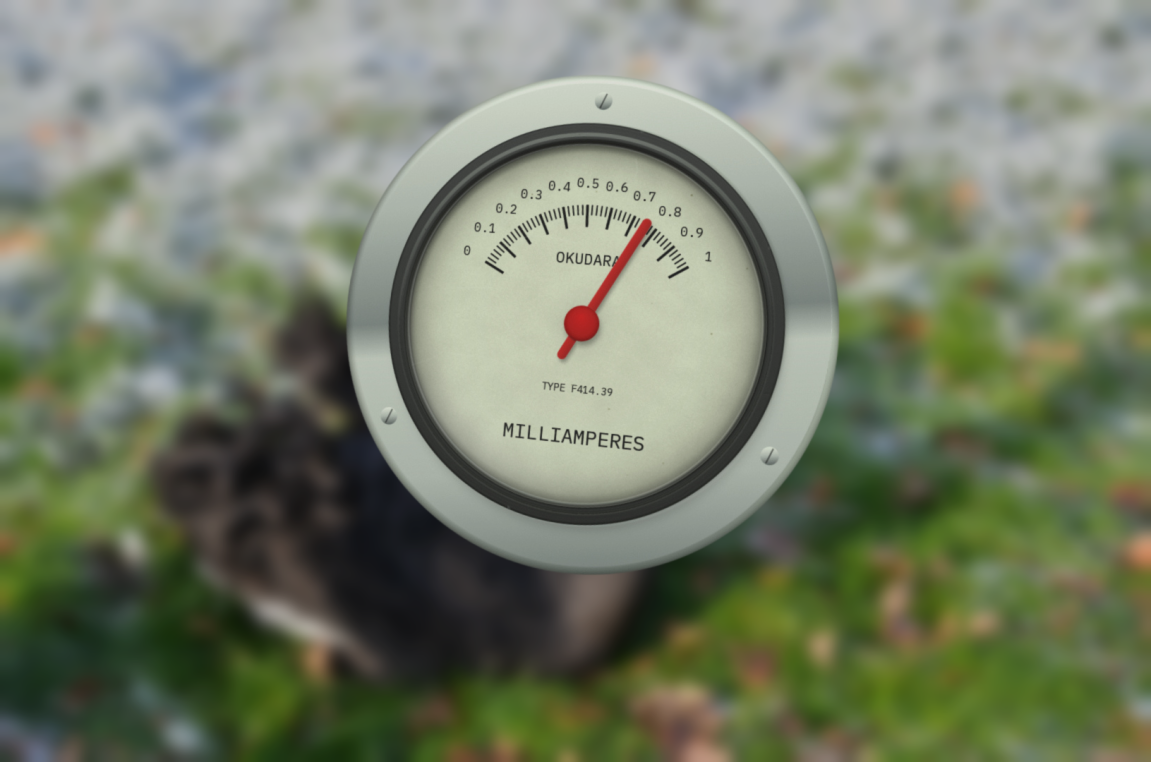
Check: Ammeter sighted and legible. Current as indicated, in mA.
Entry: 0.76 mA
